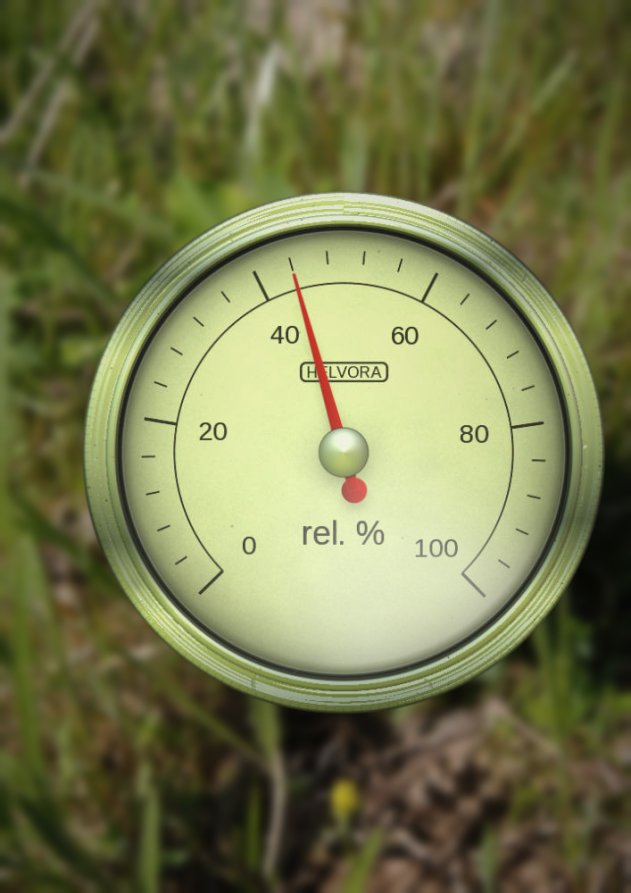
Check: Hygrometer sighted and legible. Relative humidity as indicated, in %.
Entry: 44 %
